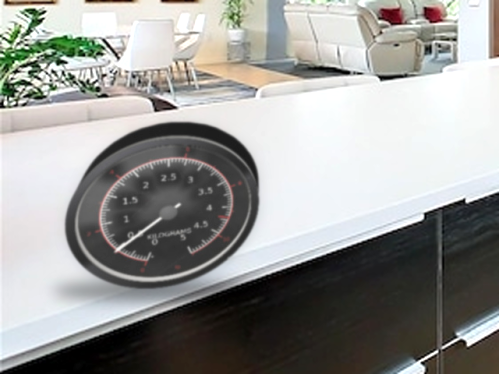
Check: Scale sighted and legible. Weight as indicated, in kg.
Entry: 0.5 kg
